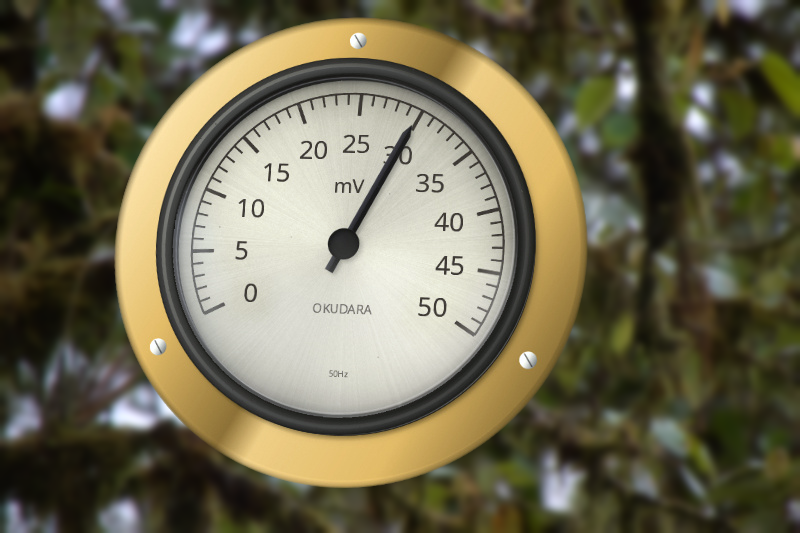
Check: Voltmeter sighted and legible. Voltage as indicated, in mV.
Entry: 30 mV
